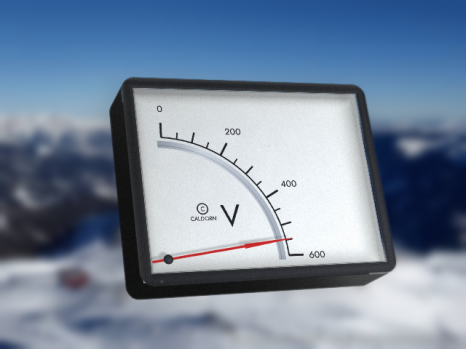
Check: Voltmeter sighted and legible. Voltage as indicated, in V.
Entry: 550 V
